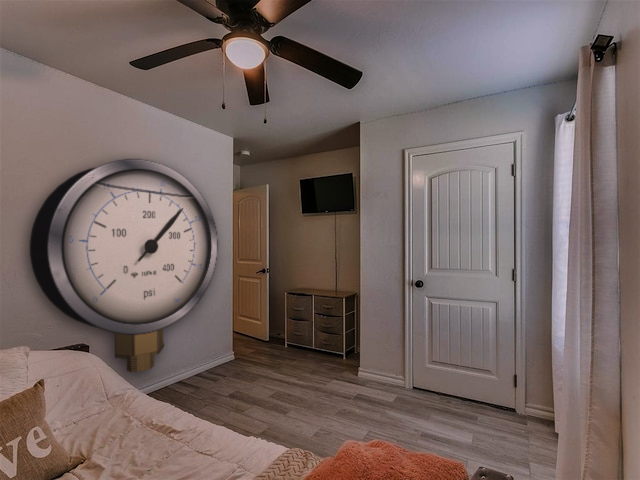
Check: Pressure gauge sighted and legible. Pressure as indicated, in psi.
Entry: 260 psi
